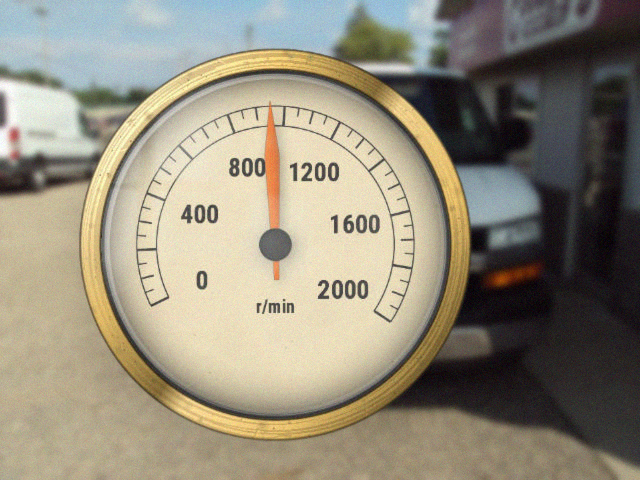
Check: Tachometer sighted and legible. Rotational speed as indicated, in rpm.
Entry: 950 rpm
